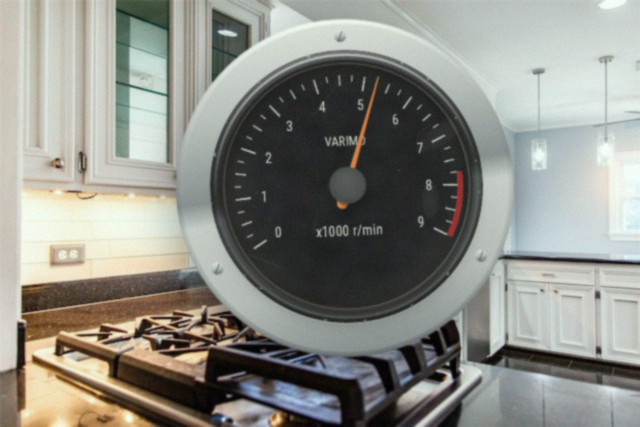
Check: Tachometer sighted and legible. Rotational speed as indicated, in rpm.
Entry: 5250 rpm
